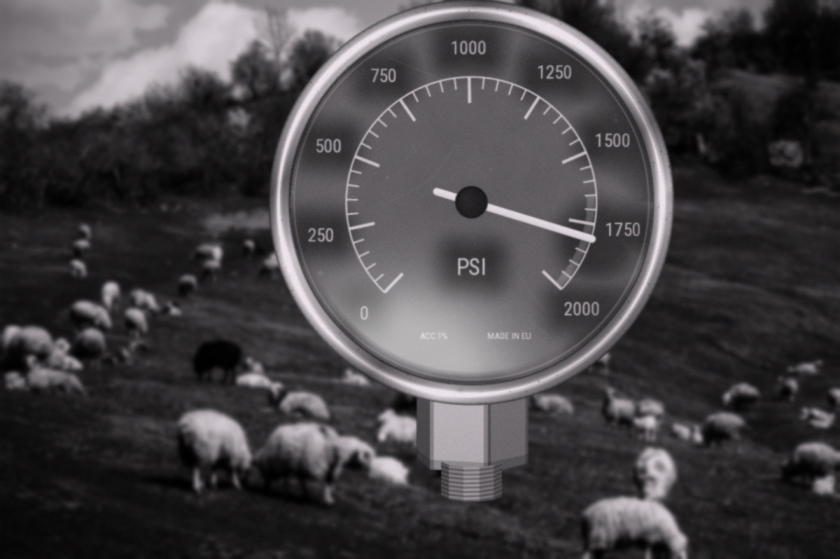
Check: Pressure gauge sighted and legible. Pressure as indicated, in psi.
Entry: 1800 psi
